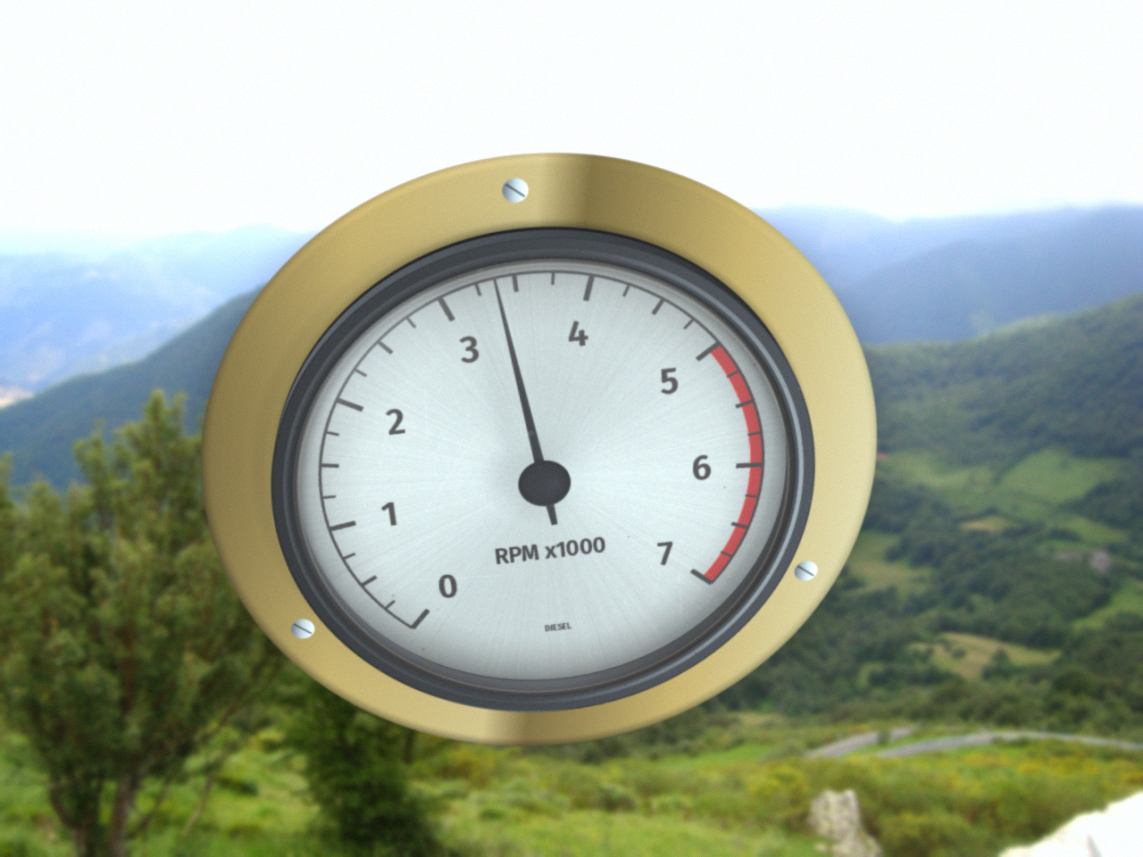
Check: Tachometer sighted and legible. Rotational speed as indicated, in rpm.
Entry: 3375 rpm
